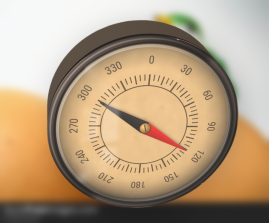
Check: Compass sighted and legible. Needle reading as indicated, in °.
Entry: 120 °
